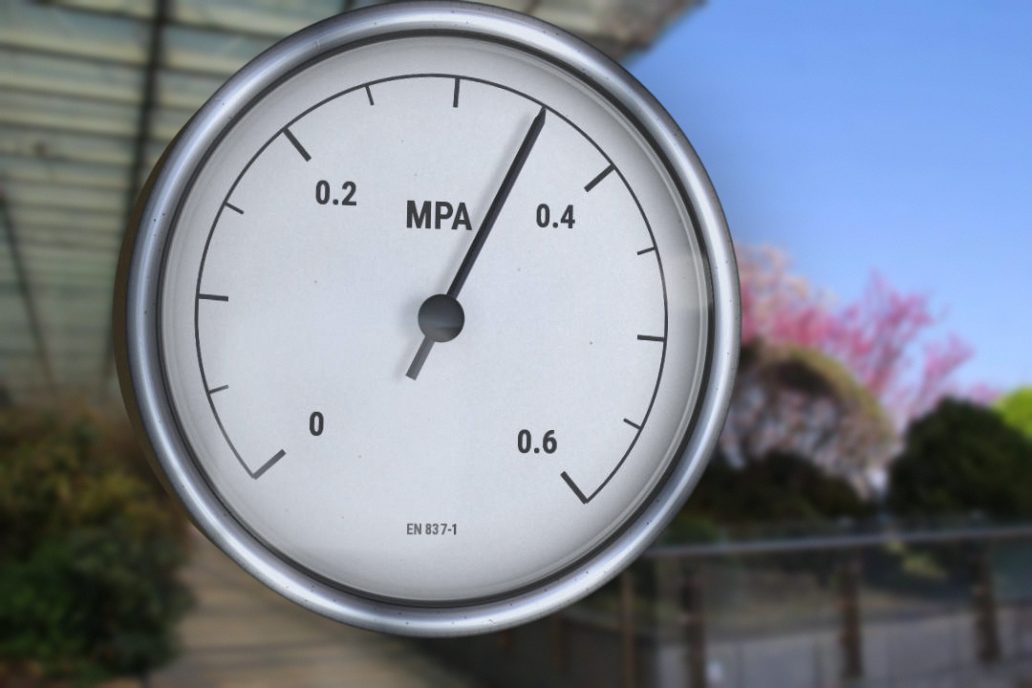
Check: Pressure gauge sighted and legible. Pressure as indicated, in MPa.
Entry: 0.35 MPa
